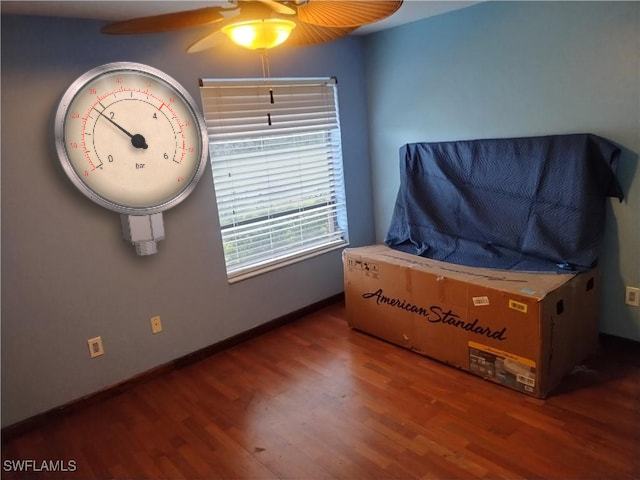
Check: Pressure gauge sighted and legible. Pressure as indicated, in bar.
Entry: 1.75 bar
